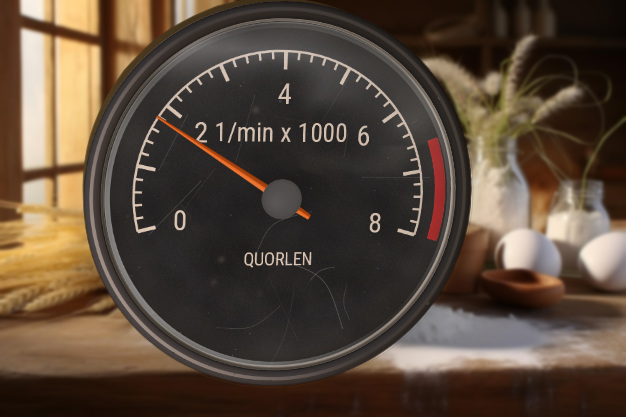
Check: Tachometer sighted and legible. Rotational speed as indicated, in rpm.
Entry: 1800 rpm
